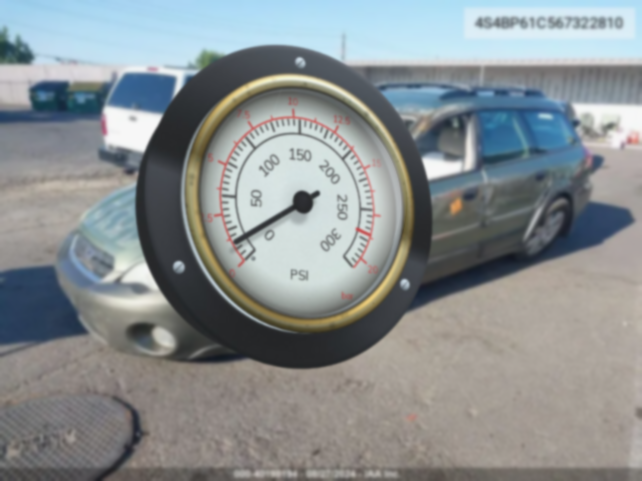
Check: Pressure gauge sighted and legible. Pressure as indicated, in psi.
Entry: 15 psi
